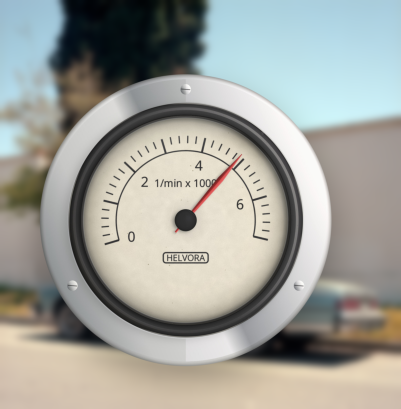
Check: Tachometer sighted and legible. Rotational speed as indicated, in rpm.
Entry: 4900 rpm
